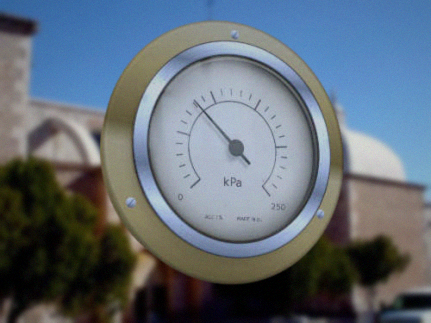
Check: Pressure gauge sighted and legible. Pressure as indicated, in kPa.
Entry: 80 kPa
